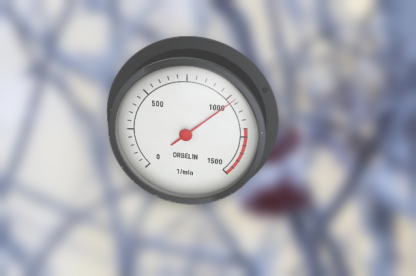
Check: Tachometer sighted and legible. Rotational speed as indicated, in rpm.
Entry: 1025 rpm
